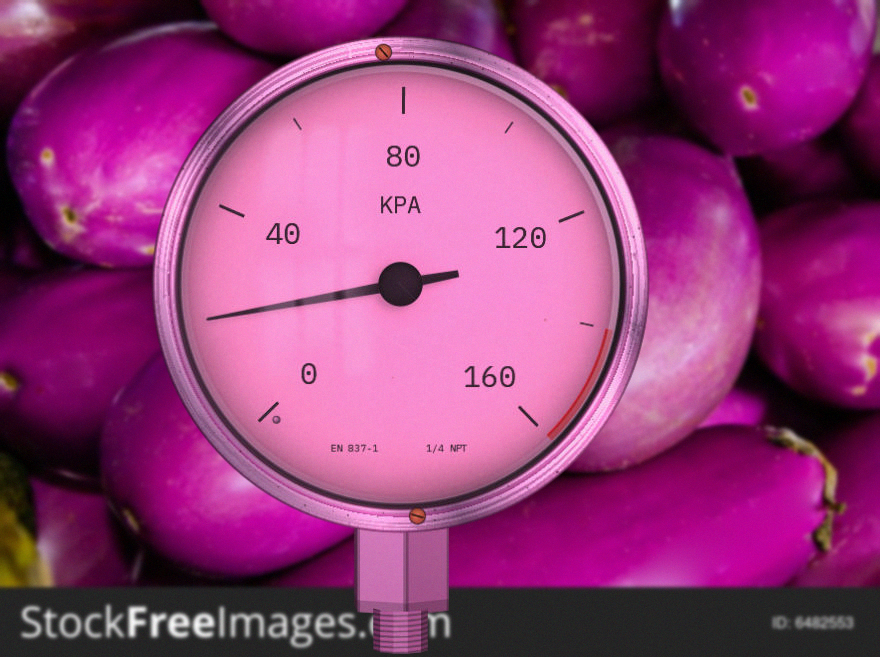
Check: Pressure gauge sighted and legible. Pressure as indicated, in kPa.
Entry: 20 kPa
